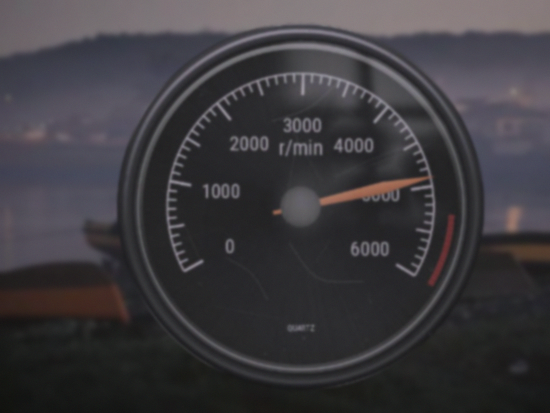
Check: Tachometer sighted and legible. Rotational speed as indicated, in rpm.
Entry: 4900 rpm
